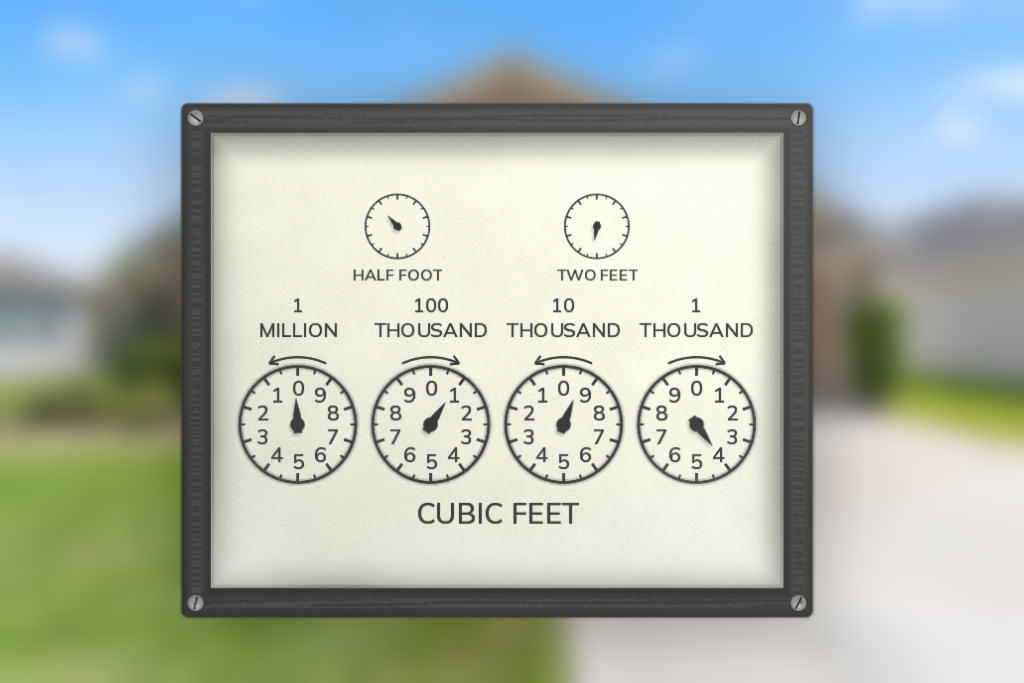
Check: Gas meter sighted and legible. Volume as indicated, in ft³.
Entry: 9400 ft³
